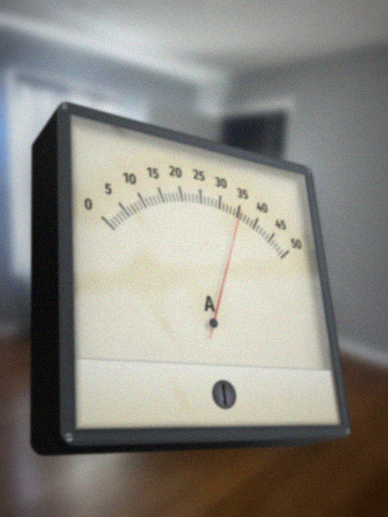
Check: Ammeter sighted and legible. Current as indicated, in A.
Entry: 35 A
